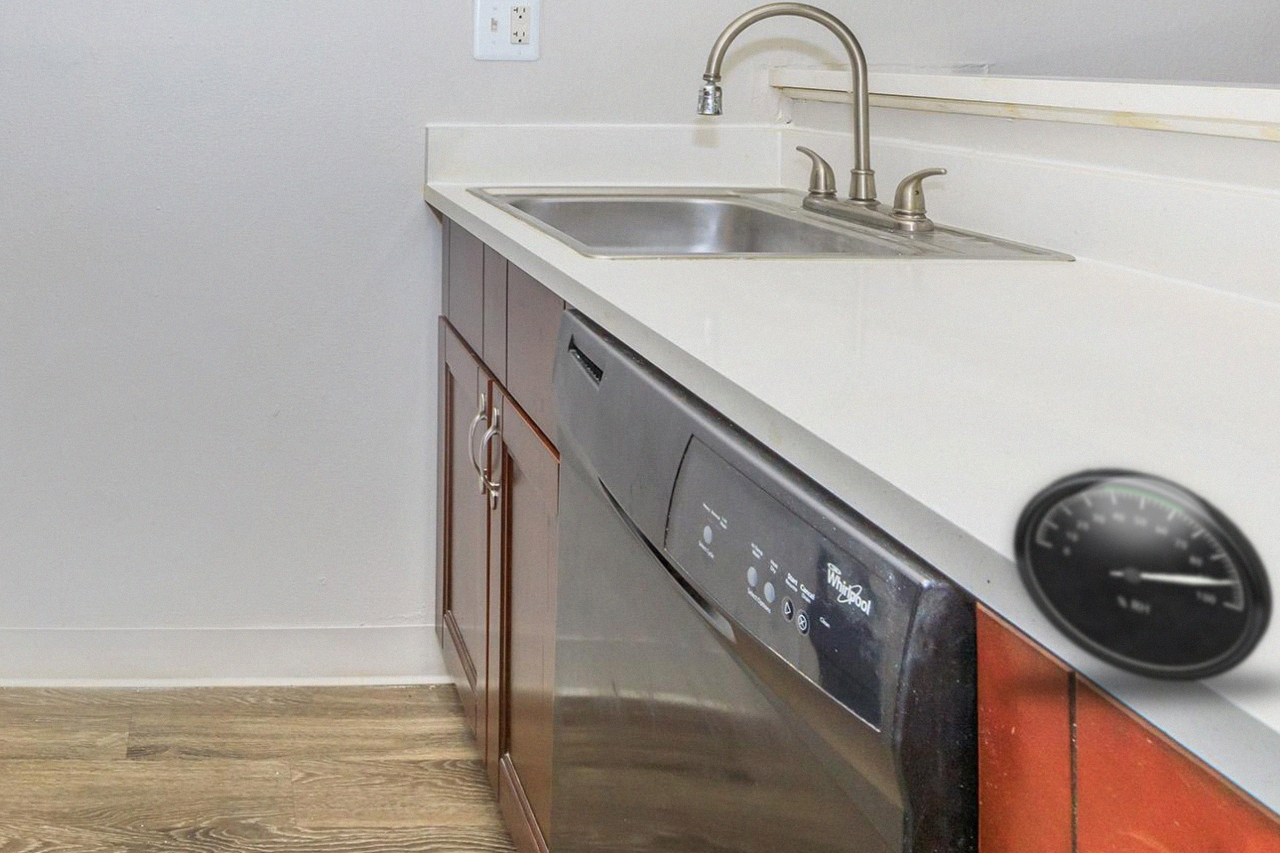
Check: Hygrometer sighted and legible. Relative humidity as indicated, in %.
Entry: 90 %
